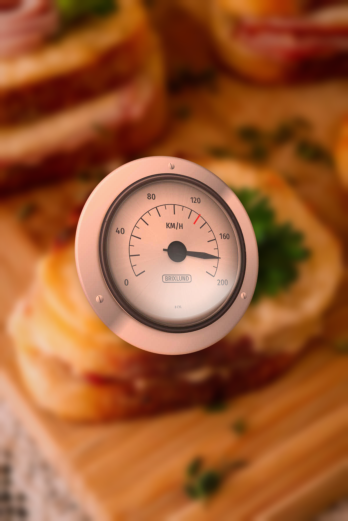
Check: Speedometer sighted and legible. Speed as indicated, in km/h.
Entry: 180 km/h
